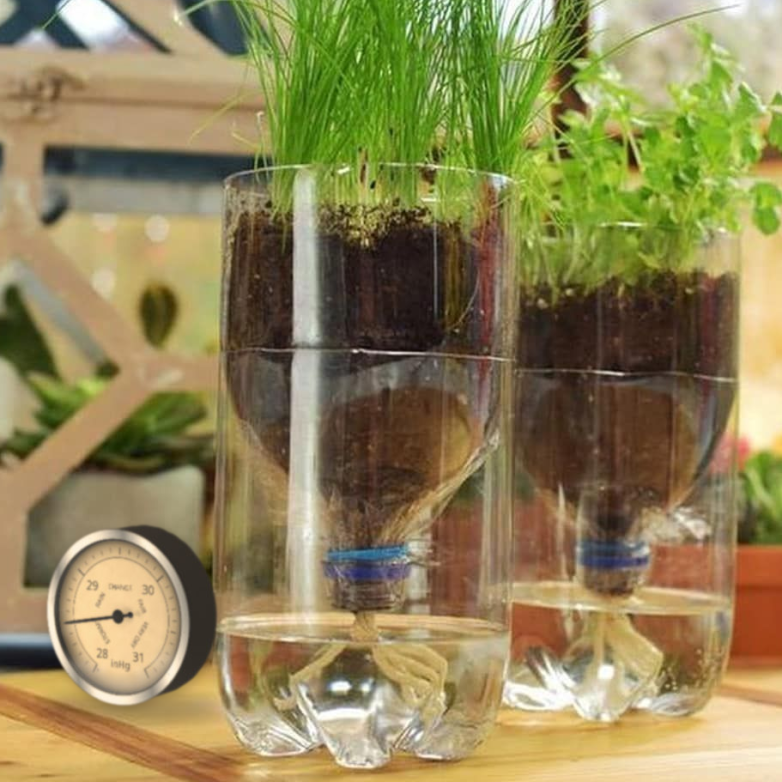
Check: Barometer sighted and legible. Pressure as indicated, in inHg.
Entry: 28.5 inHg
